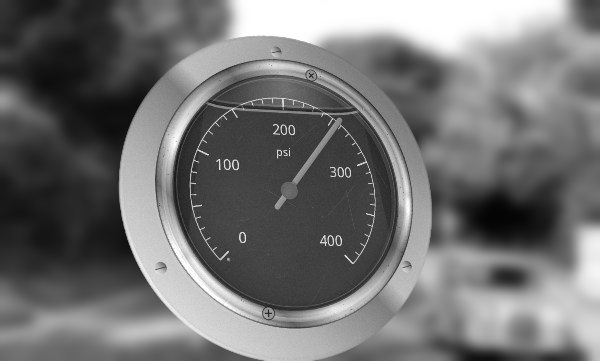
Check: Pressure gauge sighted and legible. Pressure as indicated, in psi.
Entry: 255 psi
